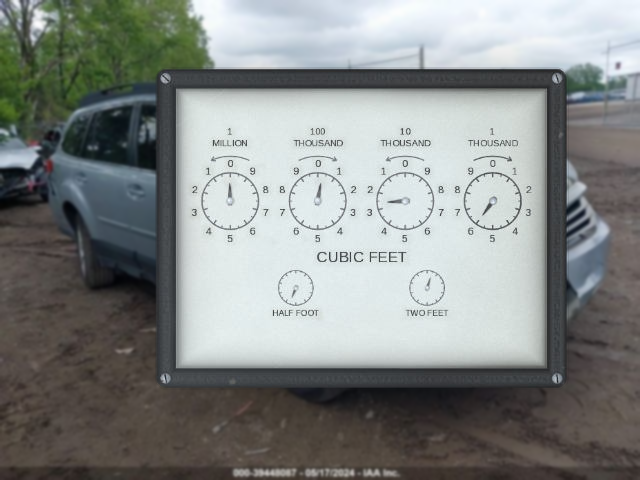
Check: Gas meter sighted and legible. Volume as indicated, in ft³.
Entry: 2600 ft³
